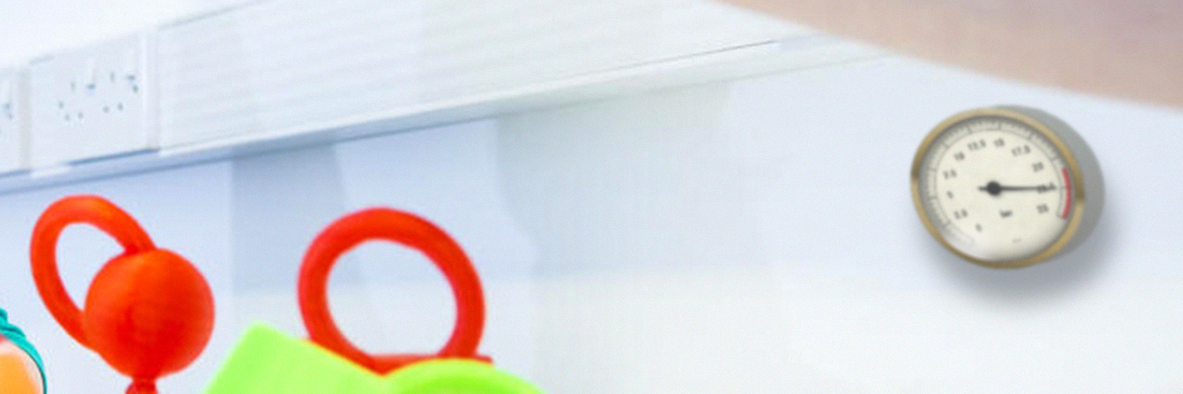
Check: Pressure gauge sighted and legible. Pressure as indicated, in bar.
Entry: 22.5 bar
